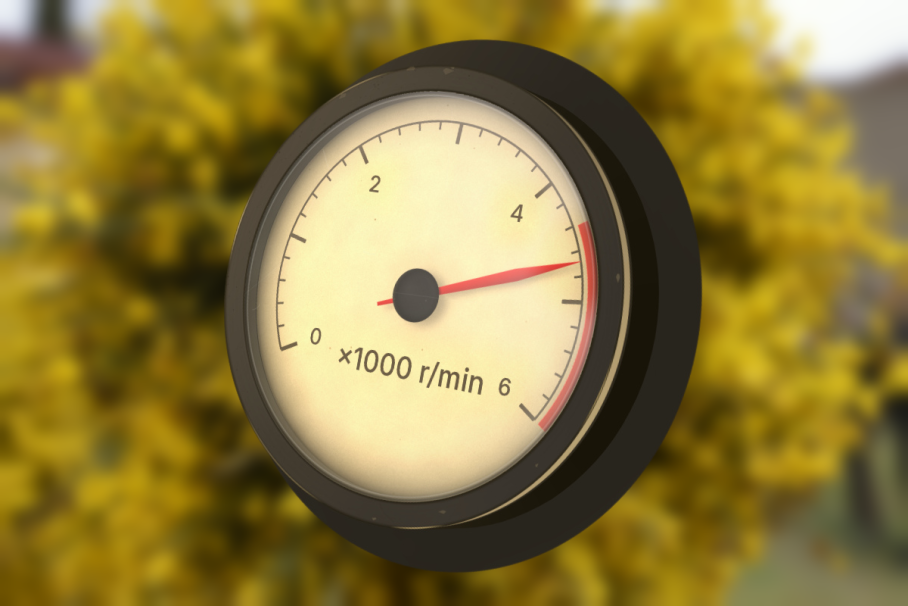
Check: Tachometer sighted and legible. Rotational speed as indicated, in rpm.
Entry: 4700 rpm
